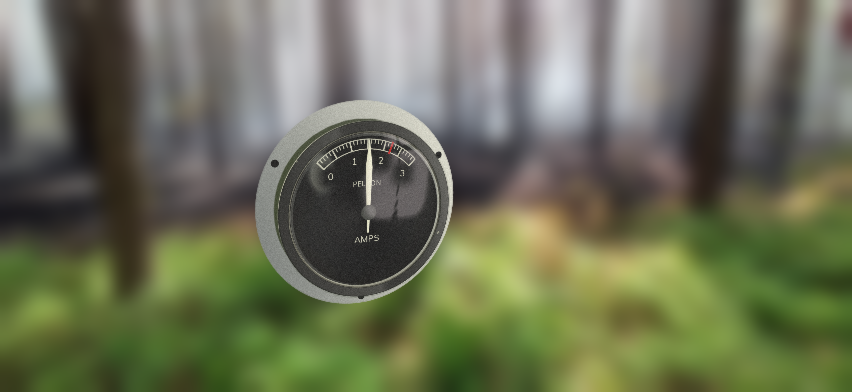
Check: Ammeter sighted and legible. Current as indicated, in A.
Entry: 1.5 A
